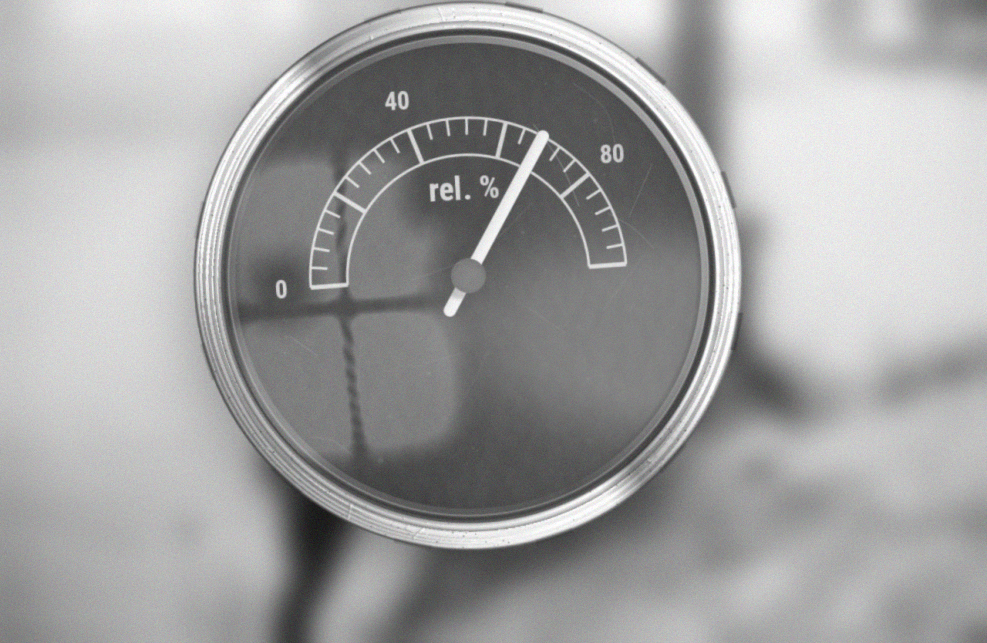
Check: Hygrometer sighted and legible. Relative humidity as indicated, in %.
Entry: 68 %
